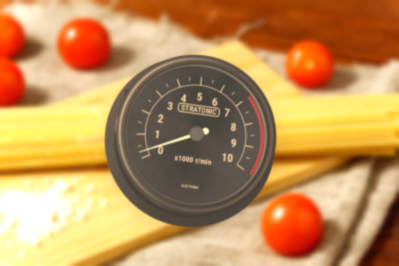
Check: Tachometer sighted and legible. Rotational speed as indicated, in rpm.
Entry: 250 rpm
